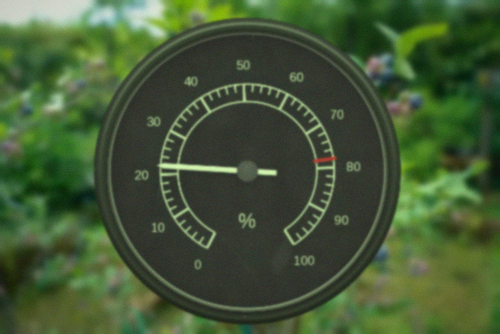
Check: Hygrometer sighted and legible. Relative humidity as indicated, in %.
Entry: 22 %
